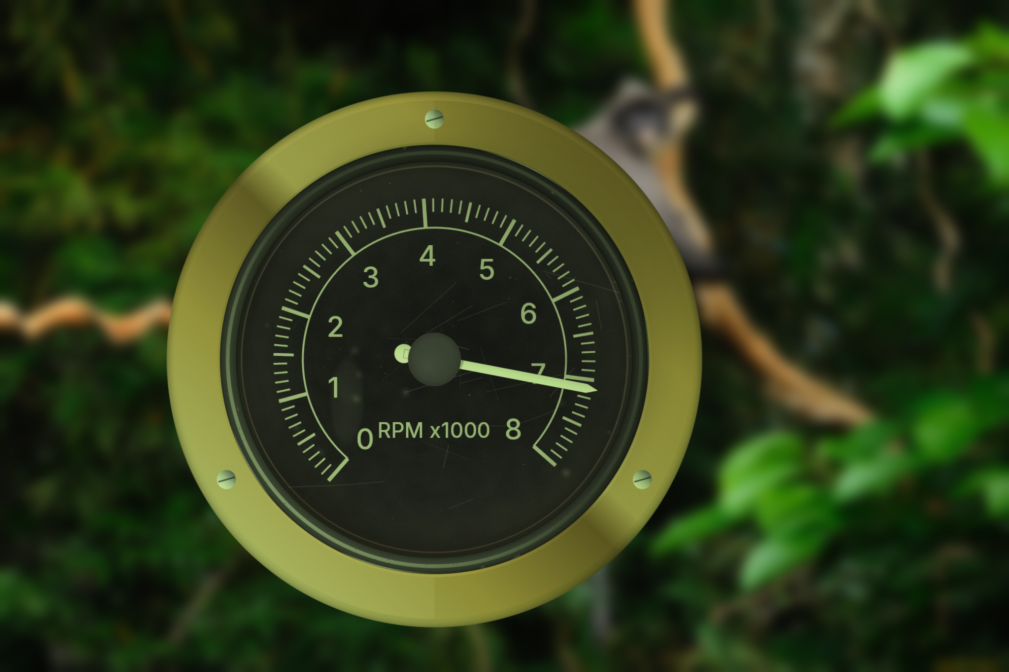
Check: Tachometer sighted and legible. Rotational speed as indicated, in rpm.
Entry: 7100 rpm
